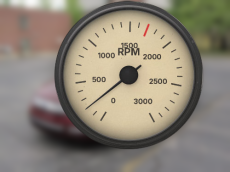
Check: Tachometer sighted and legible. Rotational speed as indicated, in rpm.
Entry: 200 rpm
